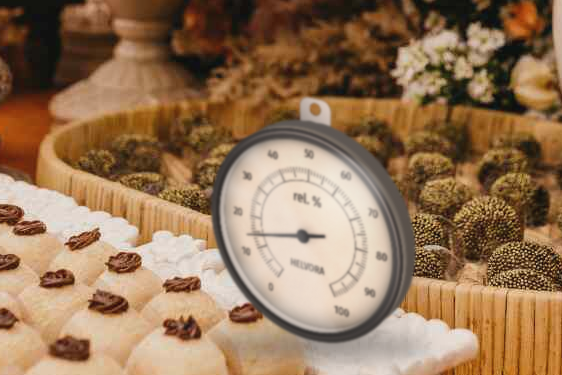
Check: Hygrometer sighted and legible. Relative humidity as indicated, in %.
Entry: 15 %
